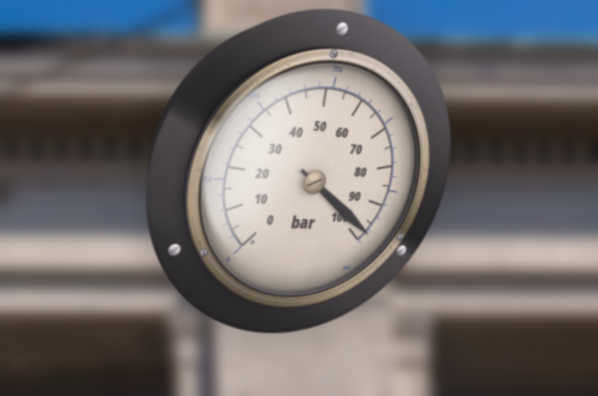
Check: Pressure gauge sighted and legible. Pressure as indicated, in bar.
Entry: 97.5 bar
